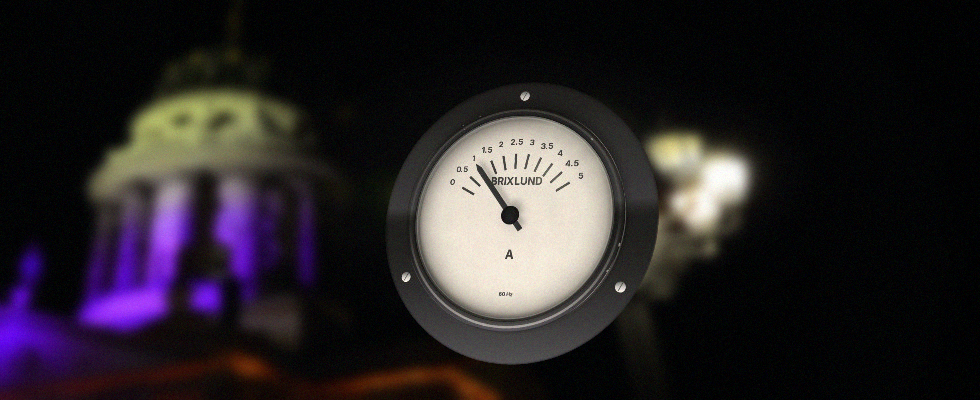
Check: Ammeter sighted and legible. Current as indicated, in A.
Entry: 1 A
